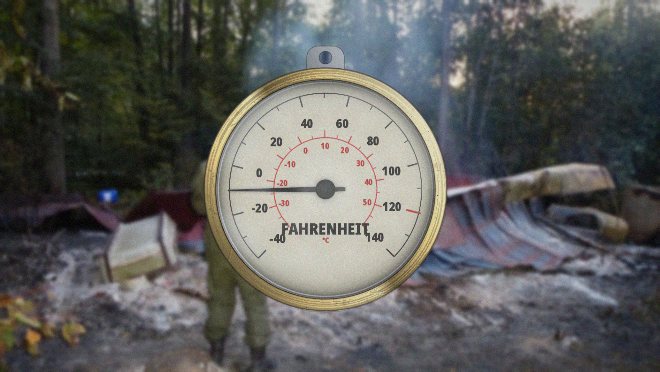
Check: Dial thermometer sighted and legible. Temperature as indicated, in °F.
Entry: -10 °F
